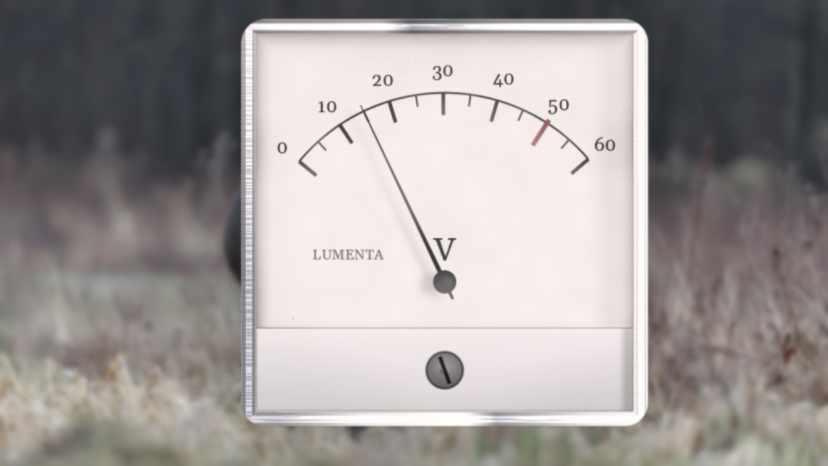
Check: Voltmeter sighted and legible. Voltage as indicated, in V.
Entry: 15 V
